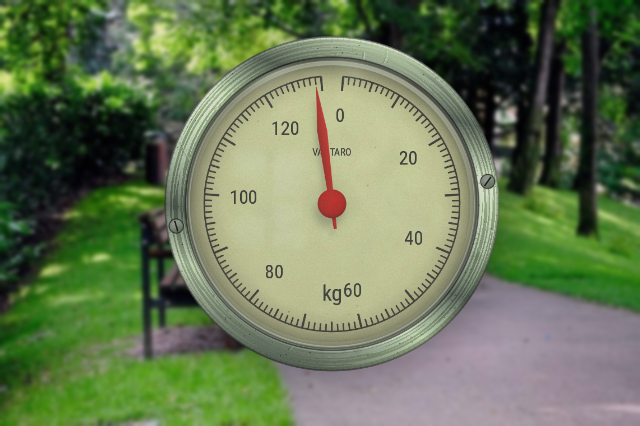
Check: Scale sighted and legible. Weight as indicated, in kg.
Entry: 129 kg
